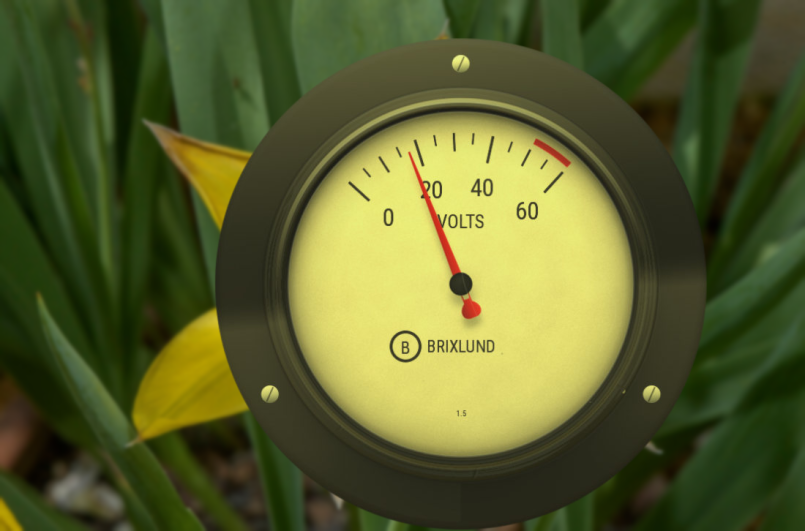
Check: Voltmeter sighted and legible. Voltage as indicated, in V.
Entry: 17.5 V
